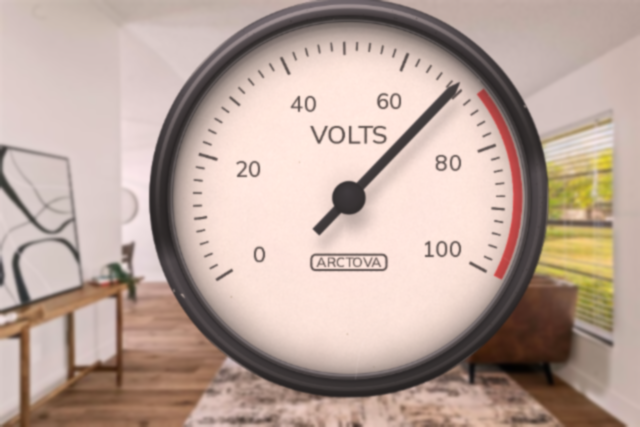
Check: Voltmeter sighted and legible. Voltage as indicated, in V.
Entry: 69 V
